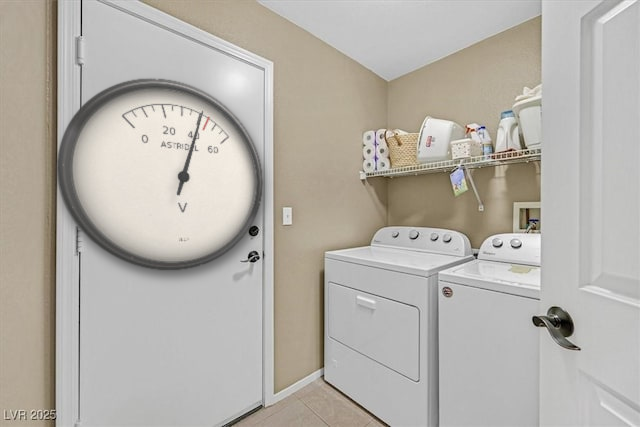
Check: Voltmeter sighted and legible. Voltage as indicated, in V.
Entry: 40 V
